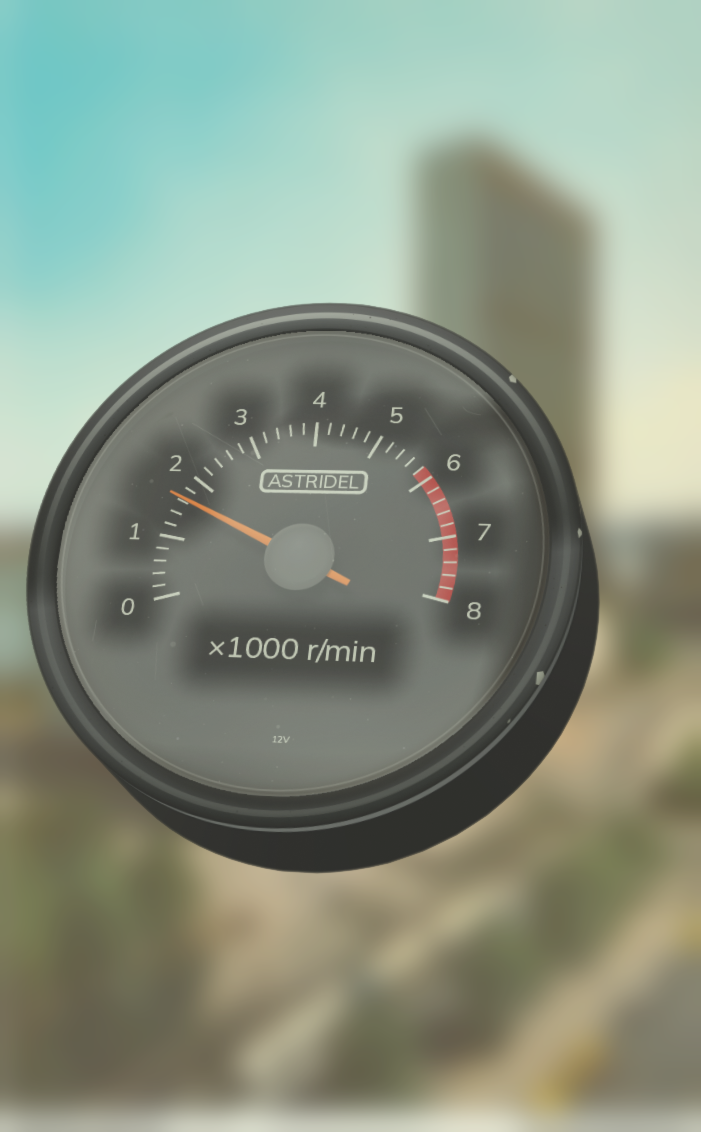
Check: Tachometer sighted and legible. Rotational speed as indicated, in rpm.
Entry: 1600 rpm
